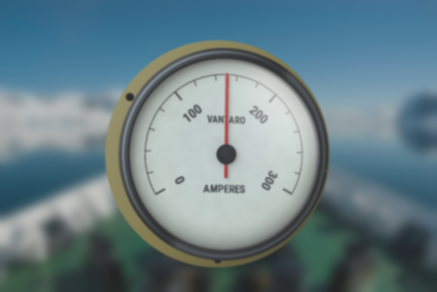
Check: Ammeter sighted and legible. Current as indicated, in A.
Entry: 150 A
